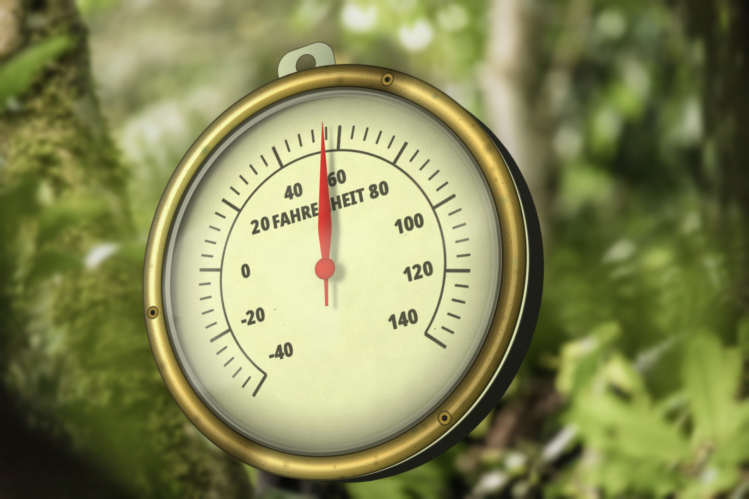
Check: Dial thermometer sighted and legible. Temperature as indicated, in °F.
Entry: 56 °F
